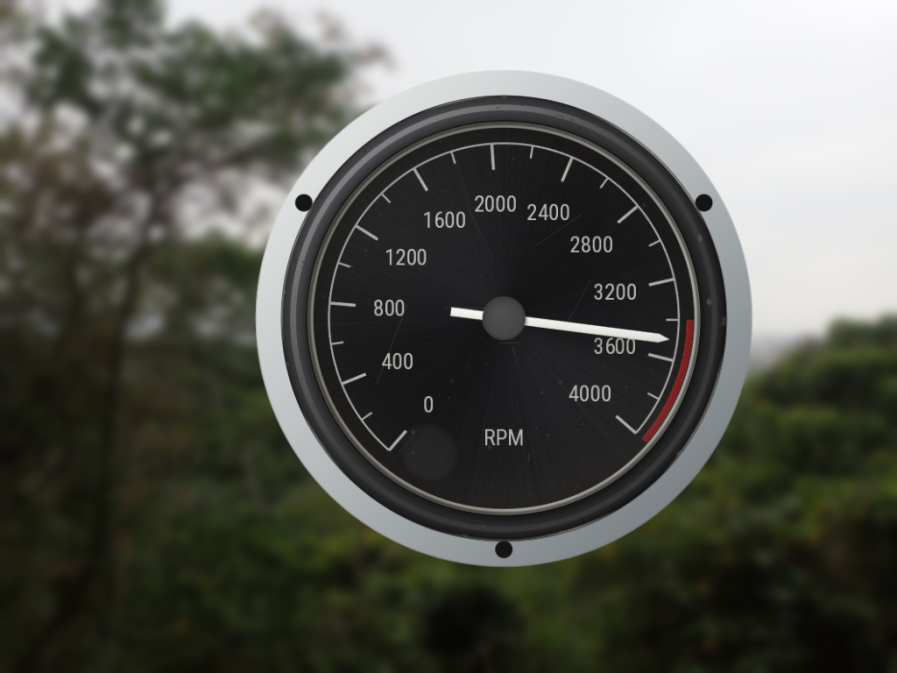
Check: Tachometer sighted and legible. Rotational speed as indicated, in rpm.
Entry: 3500 rpm
